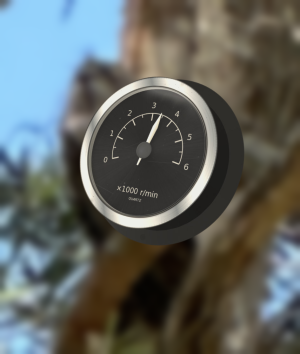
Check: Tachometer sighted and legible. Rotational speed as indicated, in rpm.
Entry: 3500 rpm
